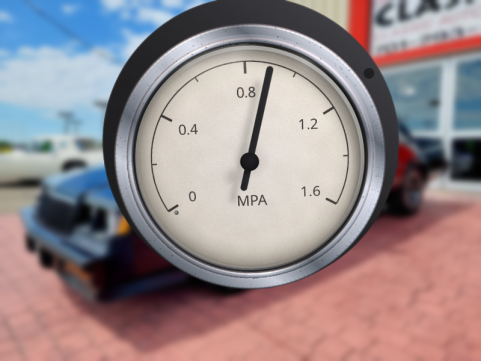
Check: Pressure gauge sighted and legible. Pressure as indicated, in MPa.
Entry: 0.9 MPa
